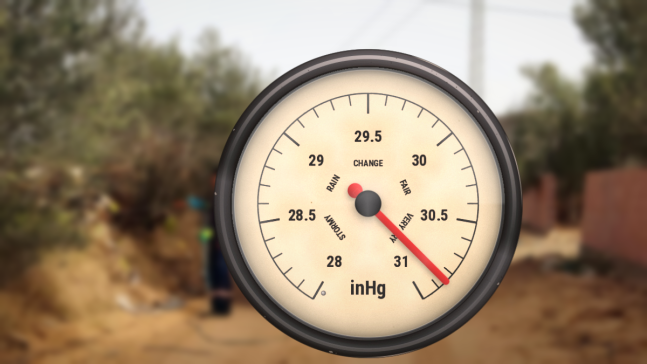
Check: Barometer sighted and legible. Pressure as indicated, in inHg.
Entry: 30.85 inHg
